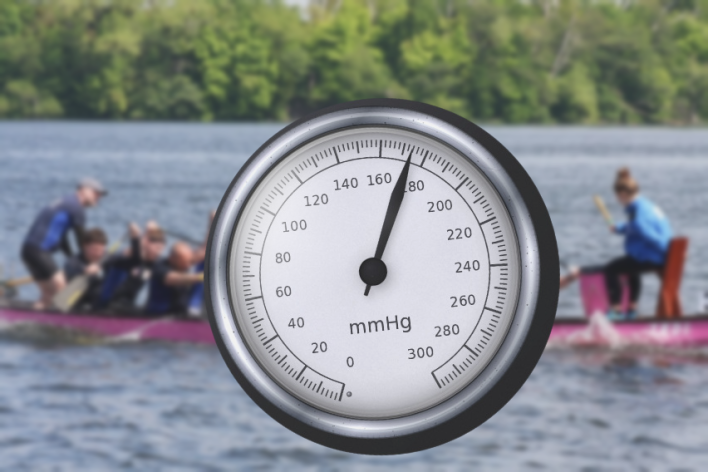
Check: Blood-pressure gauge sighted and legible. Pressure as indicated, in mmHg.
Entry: 174 mmHg
